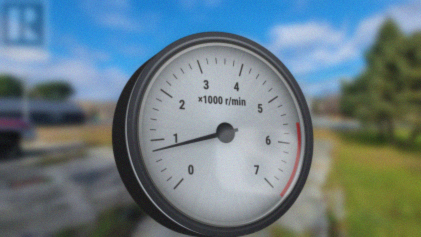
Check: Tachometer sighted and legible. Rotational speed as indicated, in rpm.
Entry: 800 rpm
